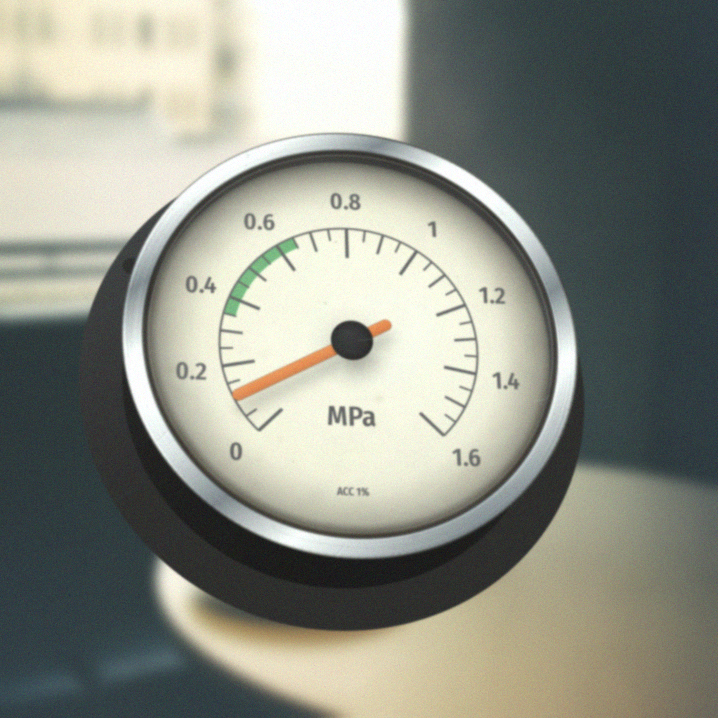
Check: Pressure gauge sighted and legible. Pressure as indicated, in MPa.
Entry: 0.1 MPa
